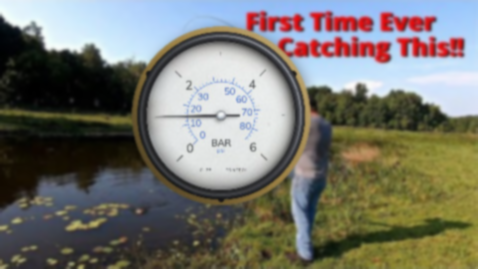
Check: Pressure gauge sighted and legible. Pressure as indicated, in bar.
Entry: 1 bar
